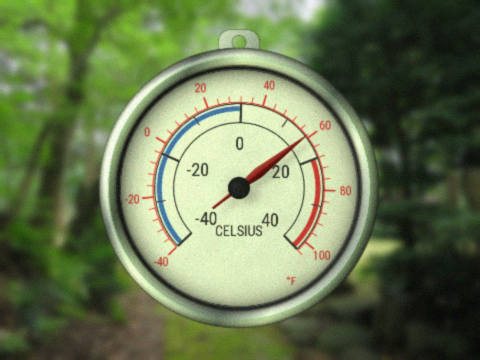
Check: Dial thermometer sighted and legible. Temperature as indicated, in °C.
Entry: 15 °C
